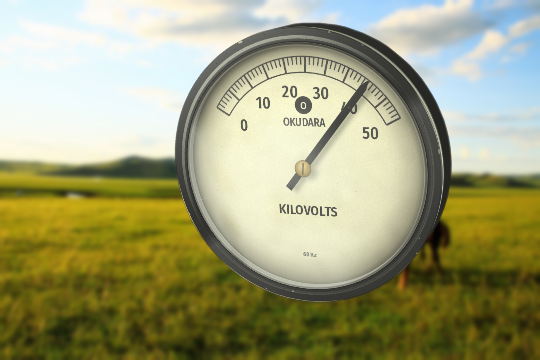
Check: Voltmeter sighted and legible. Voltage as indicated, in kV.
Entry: 40 kV
